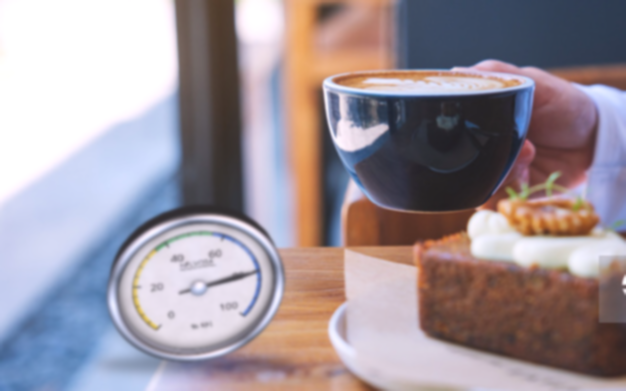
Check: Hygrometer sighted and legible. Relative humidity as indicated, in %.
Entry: 80 %
